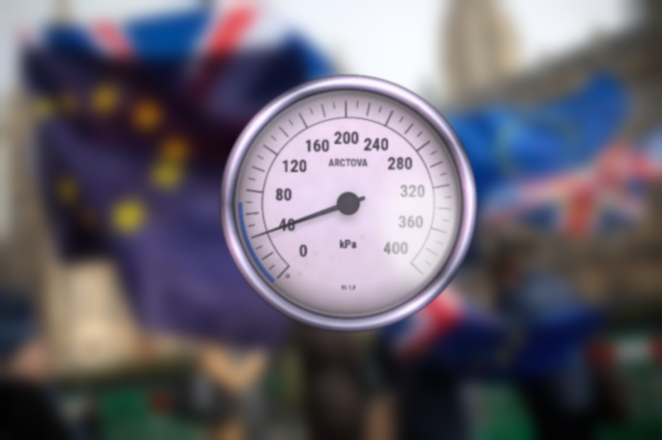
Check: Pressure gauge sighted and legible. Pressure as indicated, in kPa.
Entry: 40 kPa
